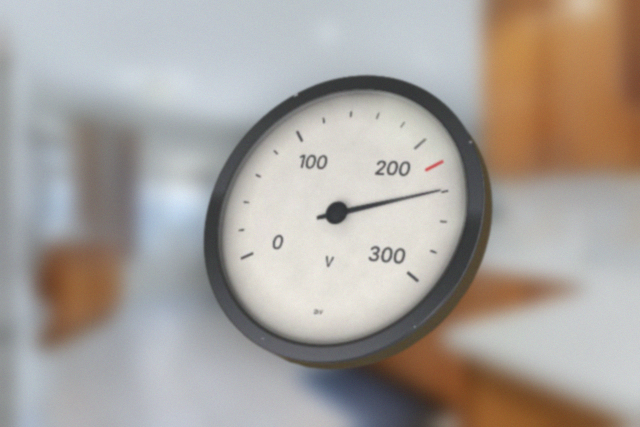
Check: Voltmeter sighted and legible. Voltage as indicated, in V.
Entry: 240 V
